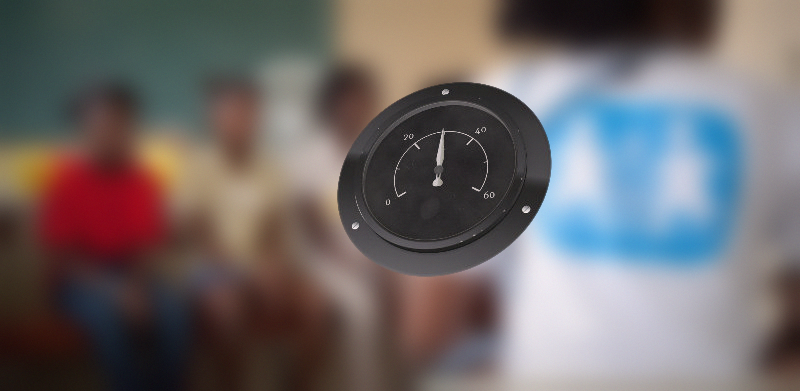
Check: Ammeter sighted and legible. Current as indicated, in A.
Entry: 30 A
